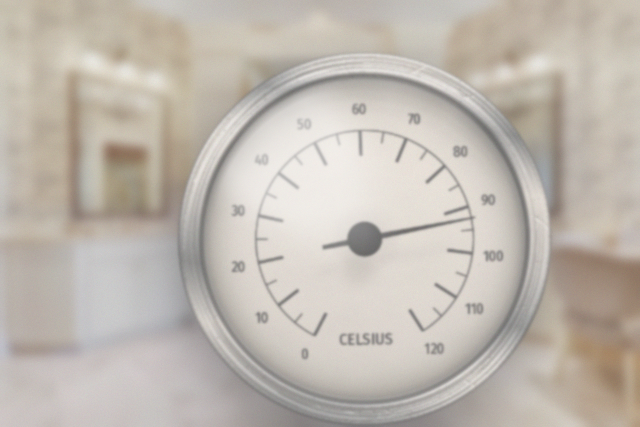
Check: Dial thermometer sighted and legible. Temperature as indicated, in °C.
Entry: 92.5 °C
